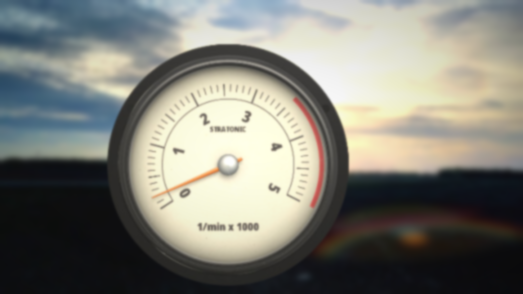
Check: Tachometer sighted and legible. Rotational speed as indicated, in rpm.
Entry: 200 rpm
